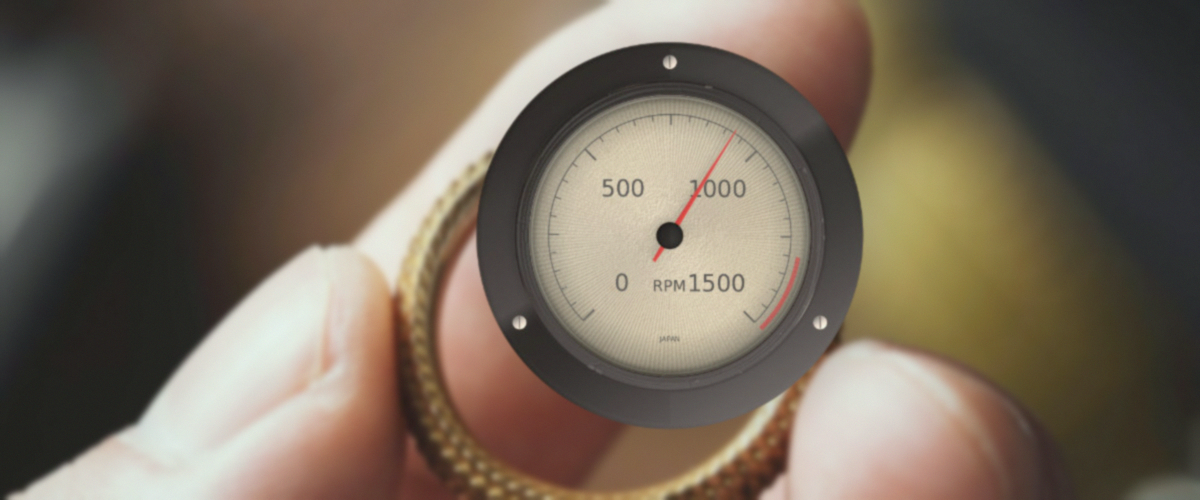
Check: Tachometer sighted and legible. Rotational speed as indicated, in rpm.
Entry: 925 rpm
